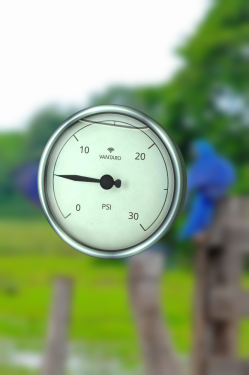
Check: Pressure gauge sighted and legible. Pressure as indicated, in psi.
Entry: 5 psi
